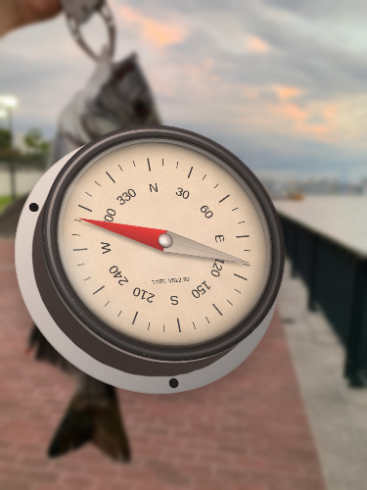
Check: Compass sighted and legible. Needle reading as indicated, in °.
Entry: 290 °
